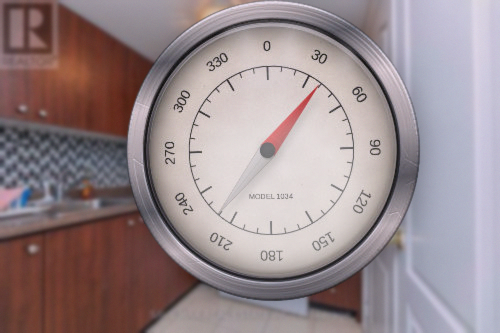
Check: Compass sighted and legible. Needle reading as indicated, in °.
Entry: 40 °
